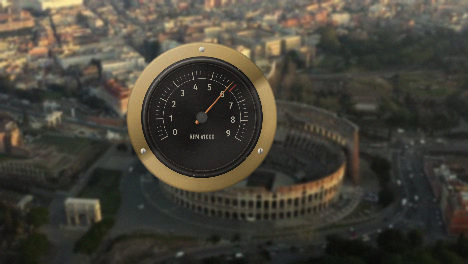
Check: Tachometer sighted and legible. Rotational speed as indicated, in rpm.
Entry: 6000 rpm
